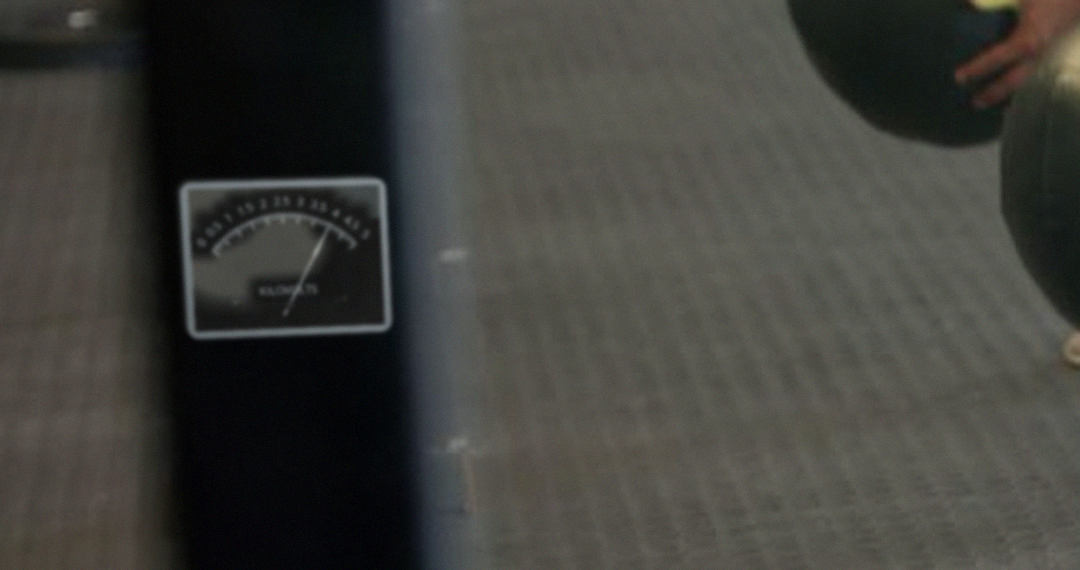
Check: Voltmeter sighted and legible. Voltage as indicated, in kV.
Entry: 4 kV
